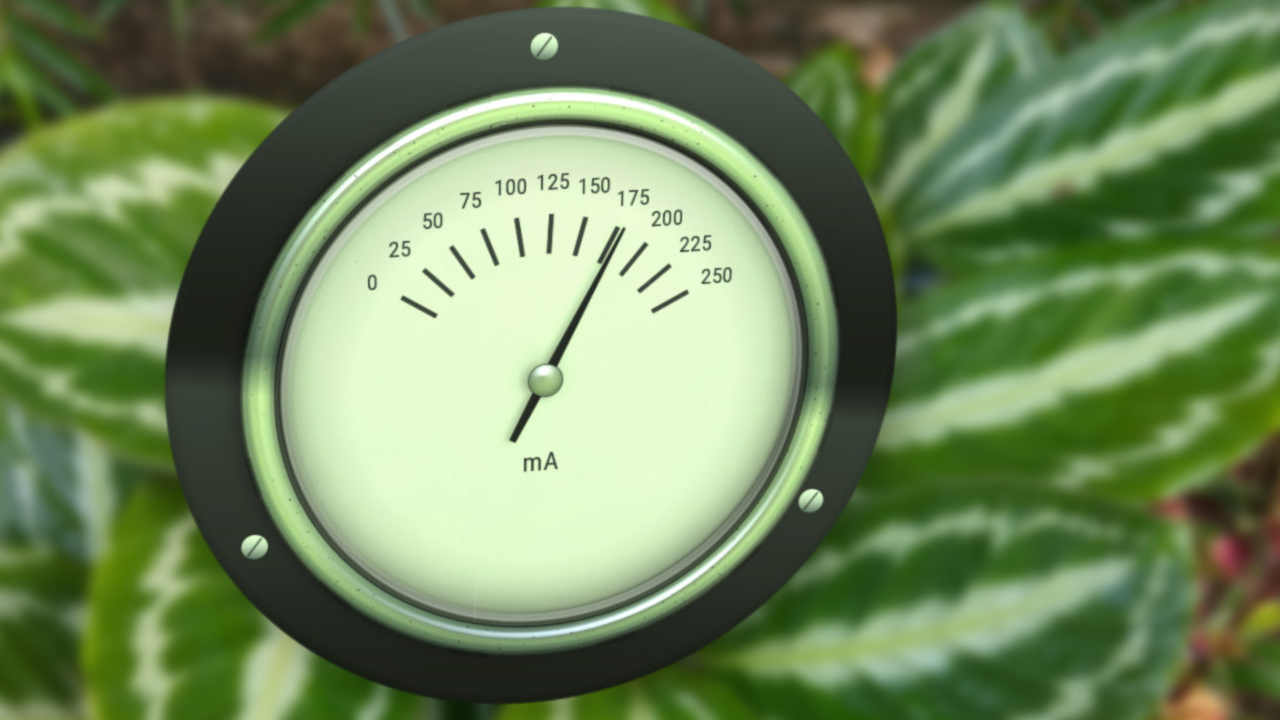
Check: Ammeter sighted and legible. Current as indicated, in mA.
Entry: 175 mA
